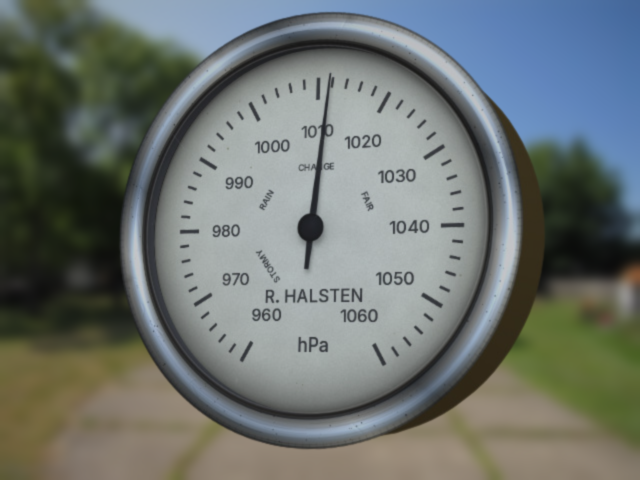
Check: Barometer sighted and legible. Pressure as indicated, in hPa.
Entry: 1012 hPa
